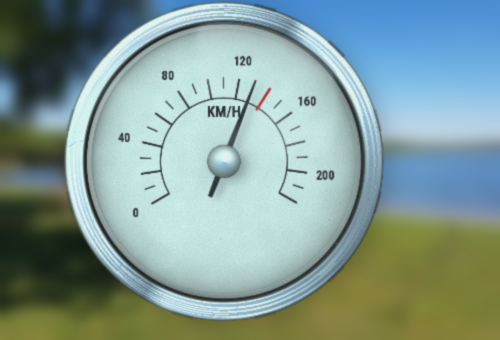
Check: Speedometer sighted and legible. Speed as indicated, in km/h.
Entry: 130 km/h
